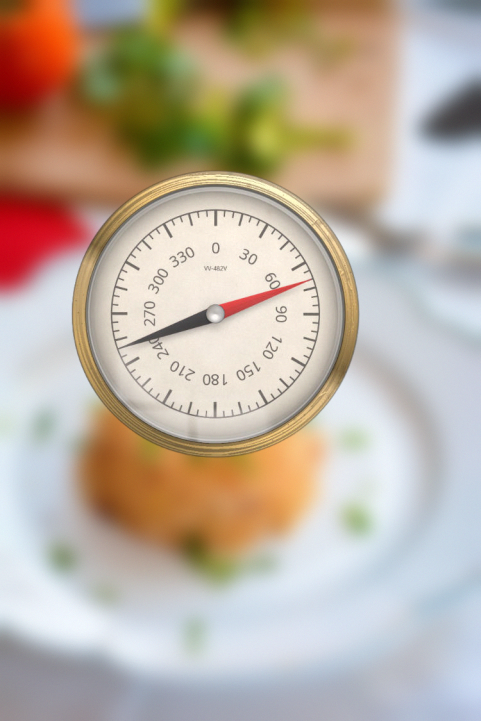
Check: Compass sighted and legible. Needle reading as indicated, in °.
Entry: 70 °
